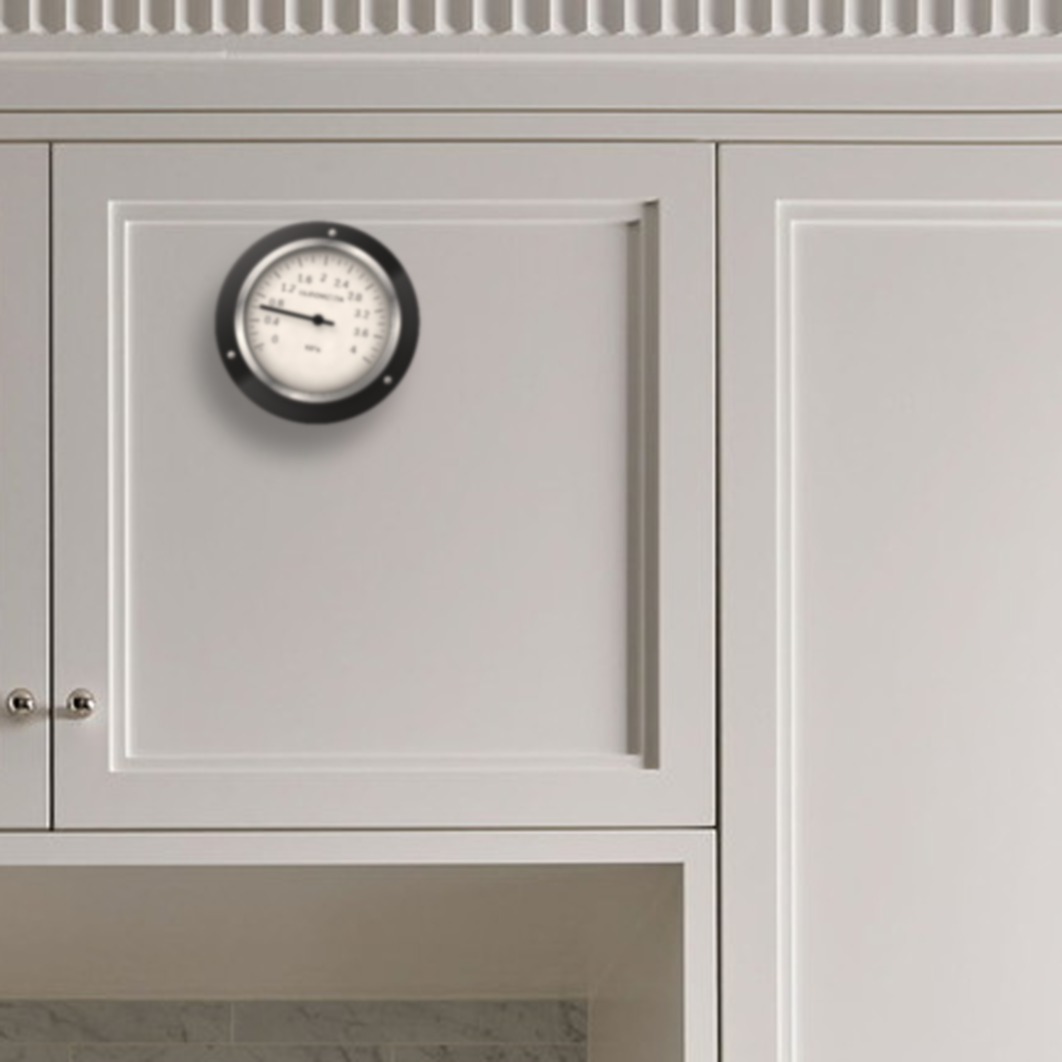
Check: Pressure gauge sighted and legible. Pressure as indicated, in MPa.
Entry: 0.6 MPa
